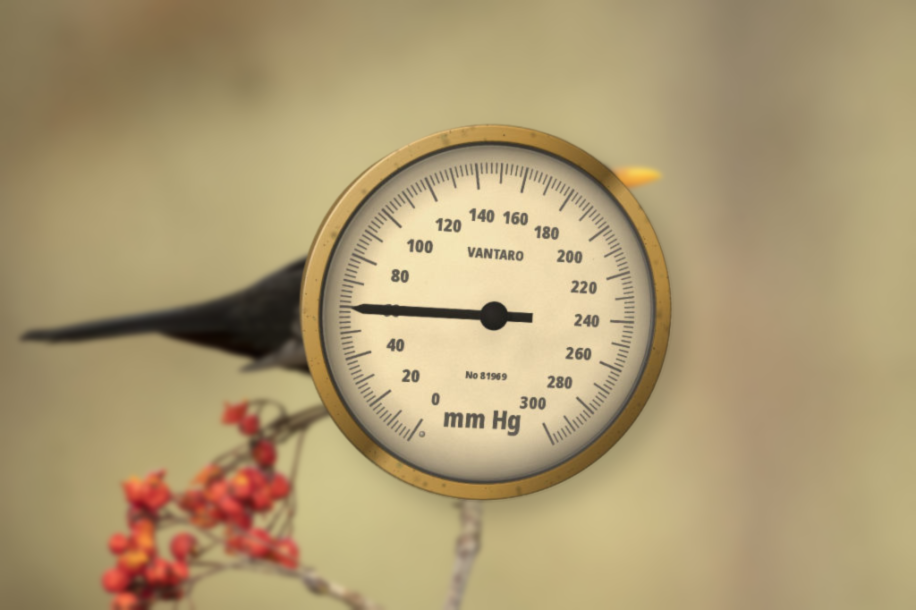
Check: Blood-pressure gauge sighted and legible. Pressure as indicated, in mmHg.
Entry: 60 mmHg
